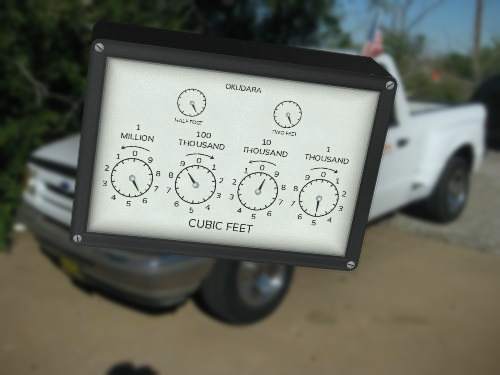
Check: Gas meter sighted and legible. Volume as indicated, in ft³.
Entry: 589500 ft³
